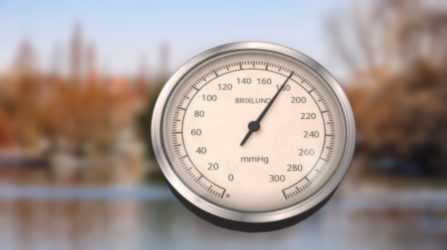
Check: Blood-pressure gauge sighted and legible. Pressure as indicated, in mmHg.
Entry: 180 mmHg
